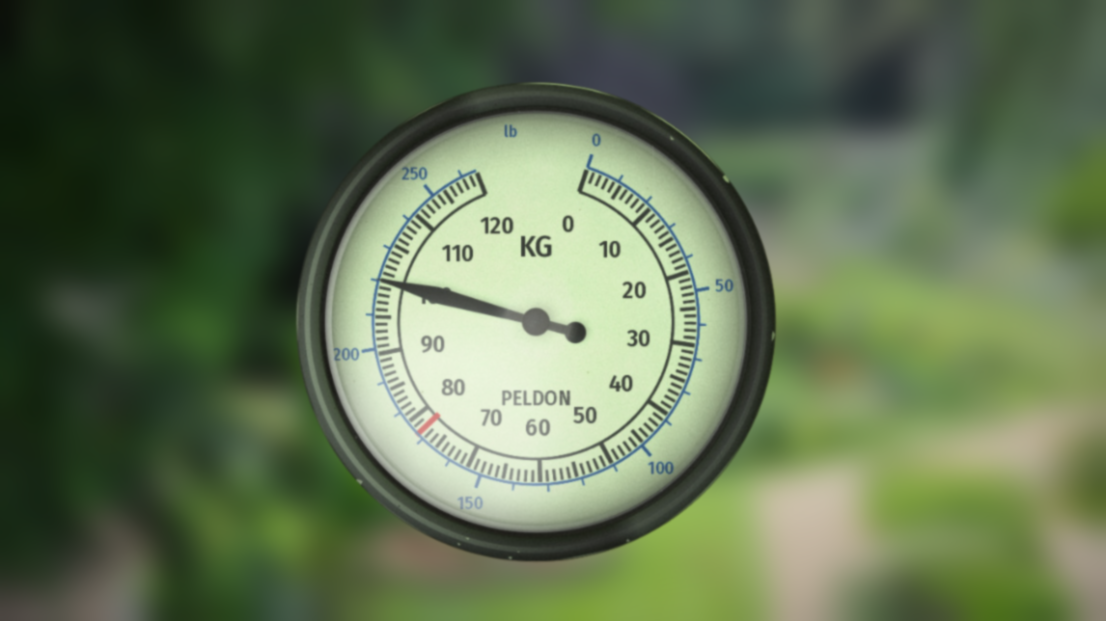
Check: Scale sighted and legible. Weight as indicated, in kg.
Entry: 100 kg
